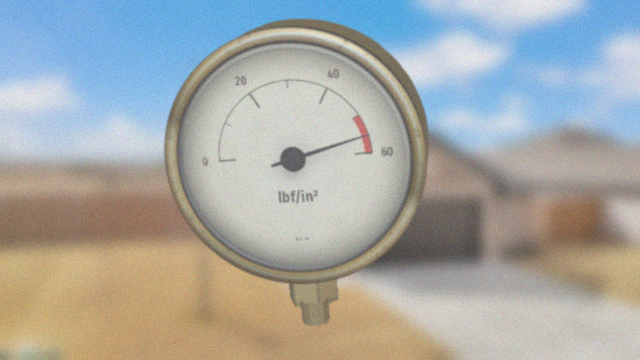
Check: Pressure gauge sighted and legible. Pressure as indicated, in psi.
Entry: 55 psi
